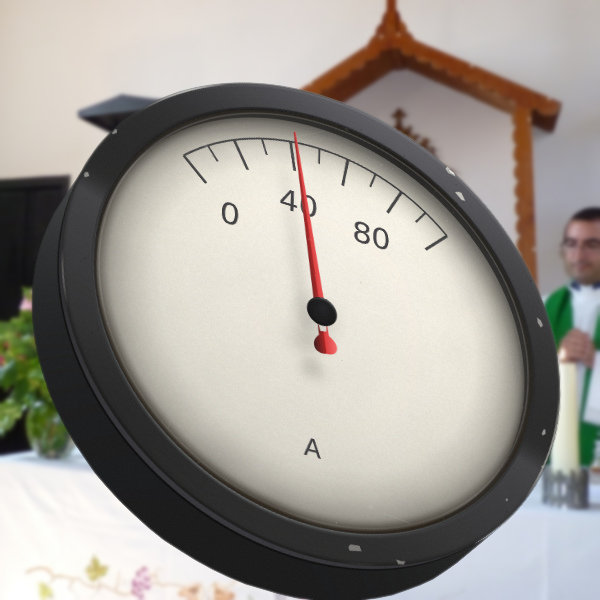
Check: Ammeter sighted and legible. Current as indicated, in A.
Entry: 40 A
